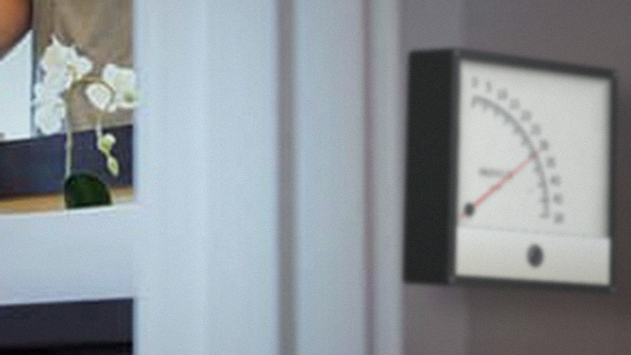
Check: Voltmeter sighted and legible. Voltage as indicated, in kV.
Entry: 30 kV
